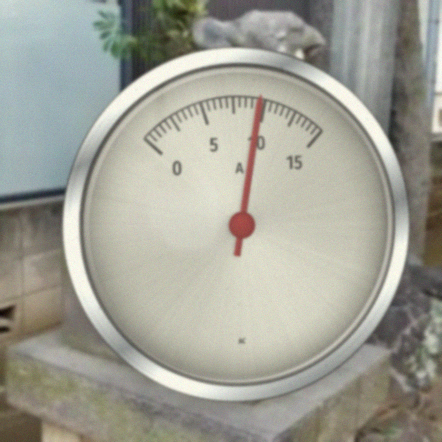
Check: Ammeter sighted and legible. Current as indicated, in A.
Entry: 9.5 A
